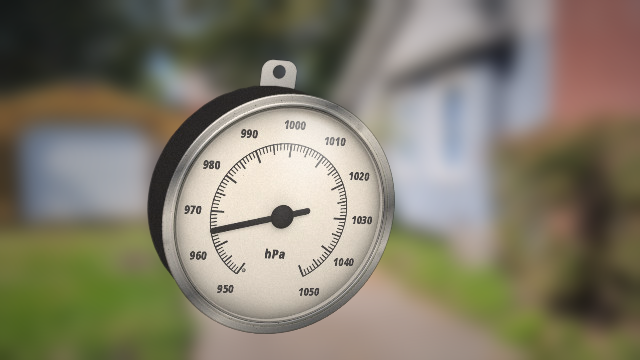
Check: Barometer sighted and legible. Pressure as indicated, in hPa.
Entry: 965 hPa
